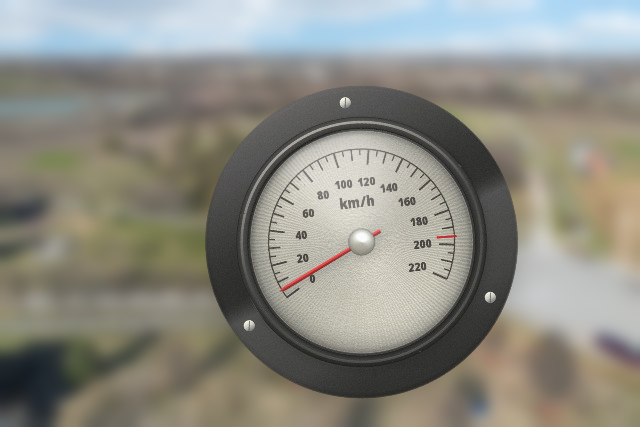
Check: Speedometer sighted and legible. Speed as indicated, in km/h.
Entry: 5 km/h
